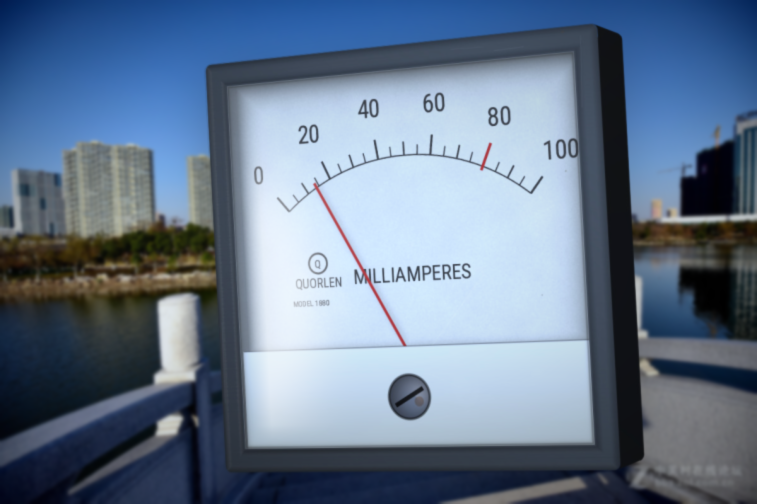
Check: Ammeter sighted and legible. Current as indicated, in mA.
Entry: 15 mA
